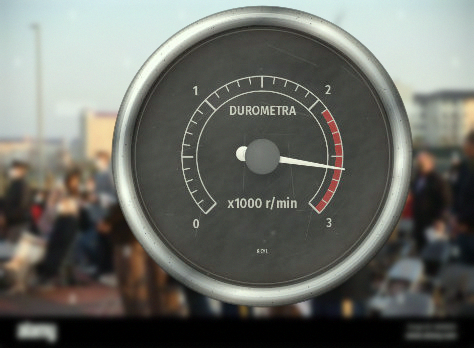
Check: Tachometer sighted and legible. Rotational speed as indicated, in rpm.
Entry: 2600 rpm
